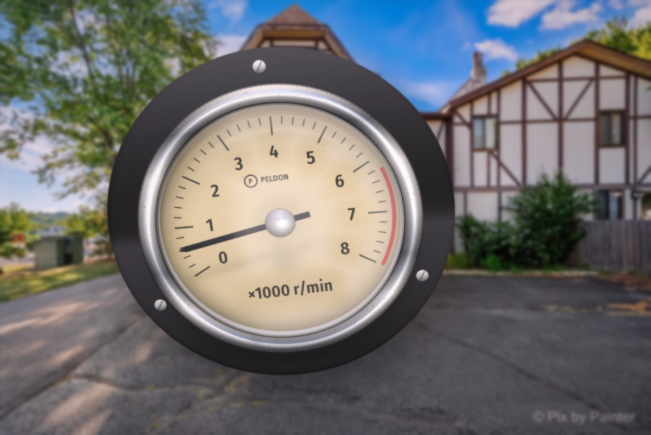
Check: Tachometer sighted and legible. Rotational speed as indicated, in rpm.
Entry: 600 rpm
